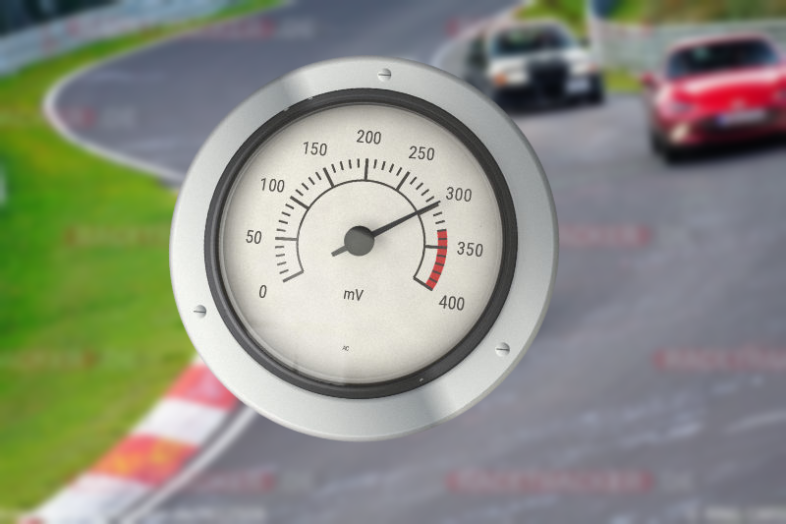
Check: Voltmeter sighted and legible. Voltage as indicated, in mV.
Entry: 300 mV
